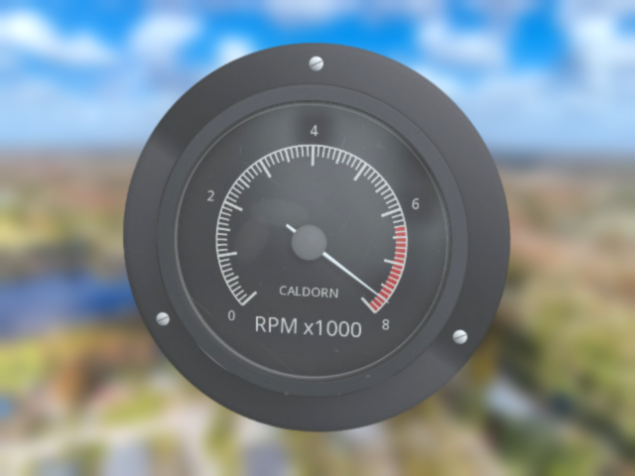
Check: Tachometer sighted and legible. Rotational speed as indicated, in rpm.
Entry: 7700 rpm
